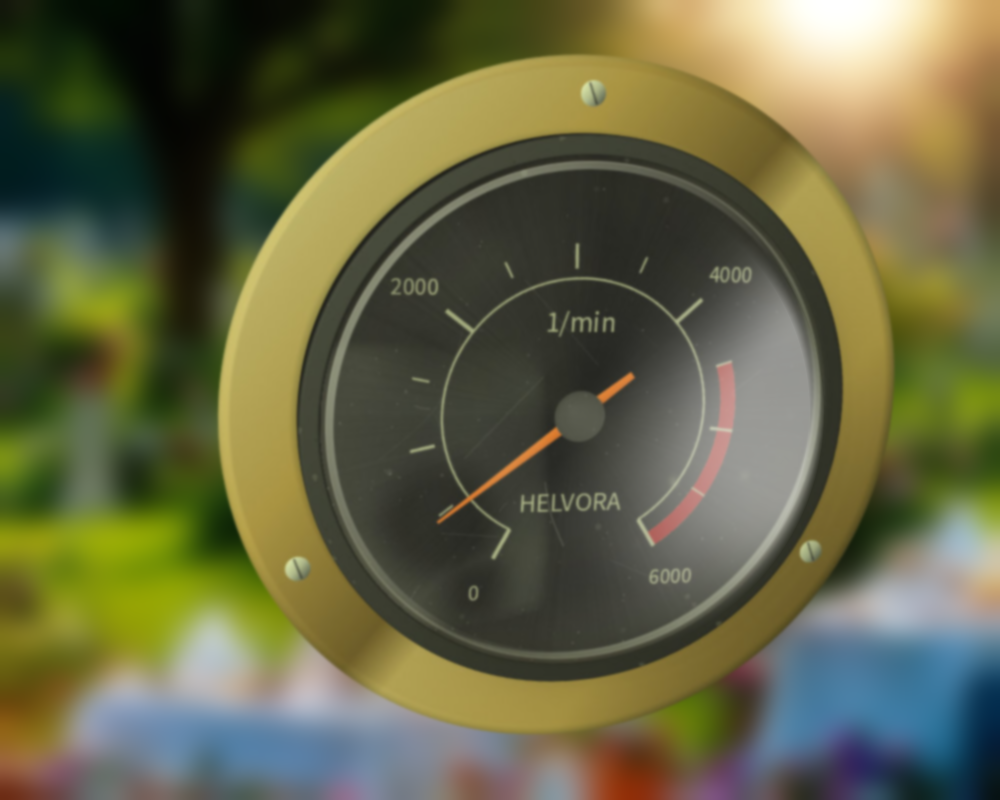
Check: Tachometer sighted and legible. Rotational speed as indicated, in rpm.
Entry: 500 rpm
